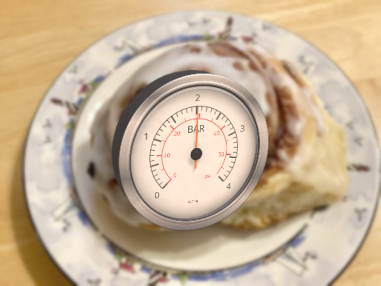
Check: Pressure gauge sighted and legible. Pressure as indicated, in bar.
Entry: 2 bar
